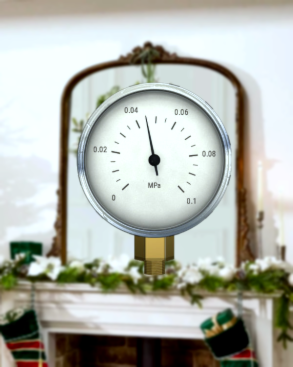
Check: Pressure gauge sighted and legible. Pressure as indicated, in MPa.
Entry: 0.045 MPa
